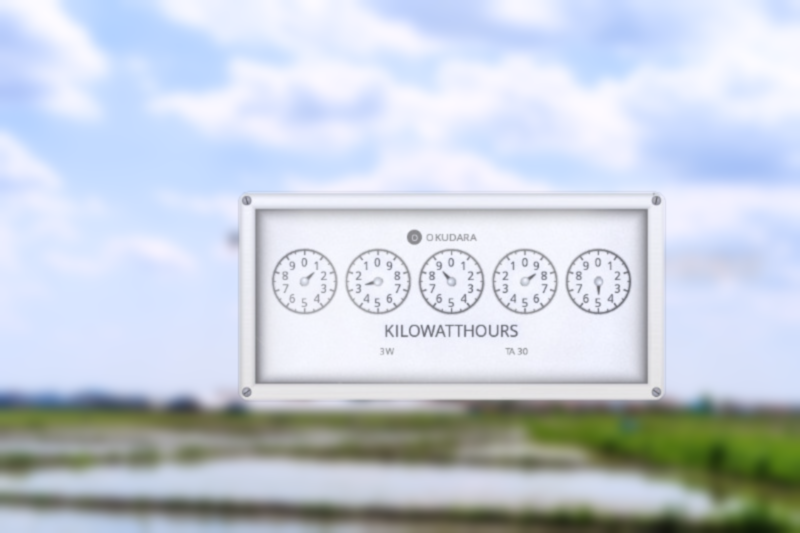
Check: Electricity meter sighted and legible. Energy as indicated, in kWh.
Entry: 12885 kWh
